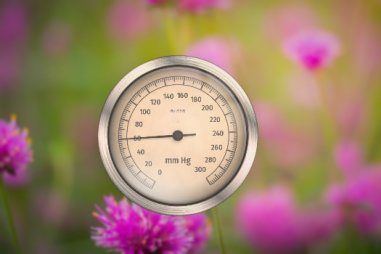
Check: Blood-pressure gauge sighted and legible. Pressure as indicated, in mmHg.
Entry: 60 mmHg
